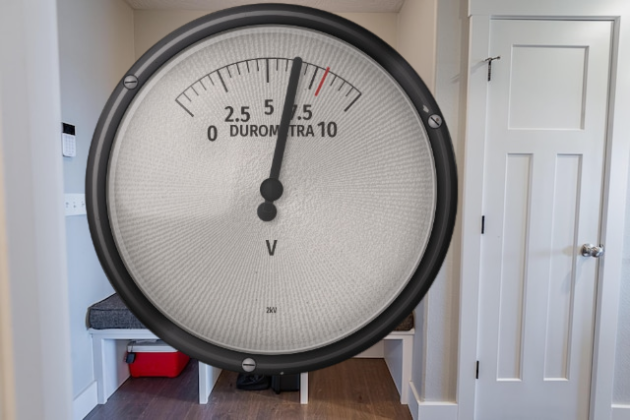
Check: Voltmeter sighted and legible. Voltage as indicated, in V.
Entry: 6.5 V
